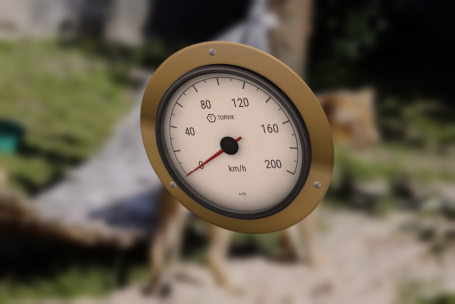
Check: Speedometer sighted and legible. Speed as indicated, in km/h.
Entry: 0 km/h
